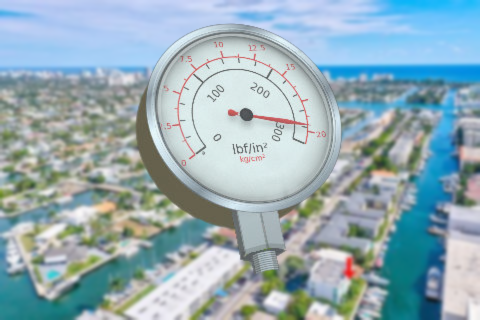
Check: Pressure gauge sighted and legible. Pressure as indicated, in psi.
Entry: 280 psi
